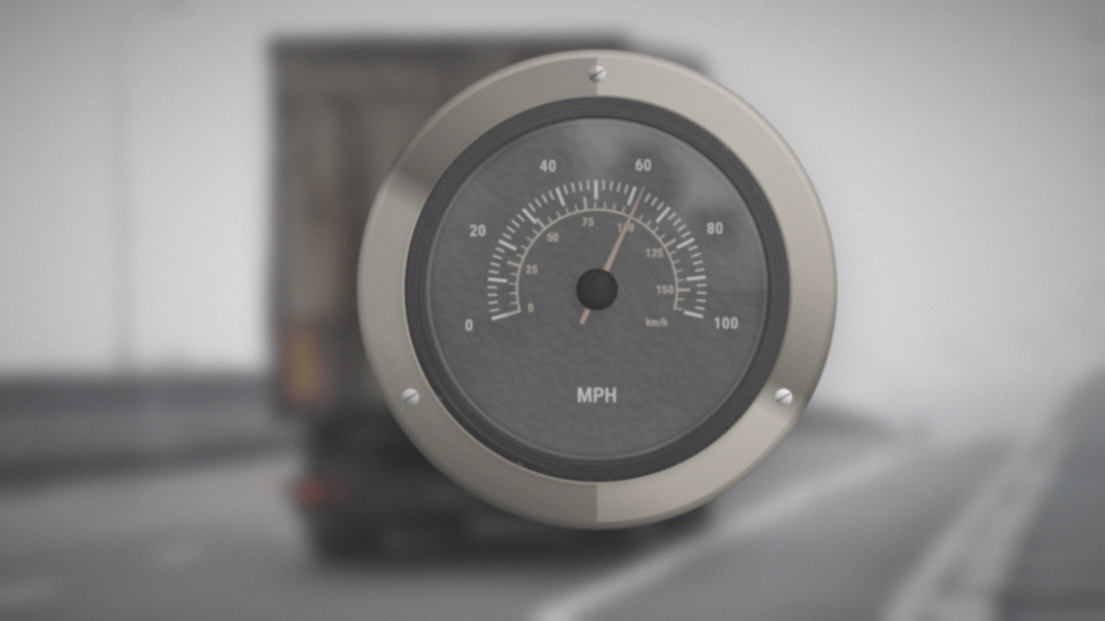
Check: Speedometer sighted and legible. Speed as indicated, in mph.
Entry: 62 mph
